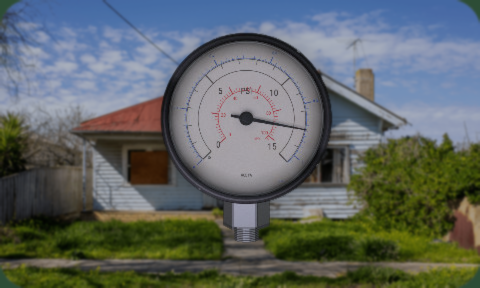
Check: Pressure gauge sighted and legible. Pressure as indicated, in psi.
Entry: 13 psi
